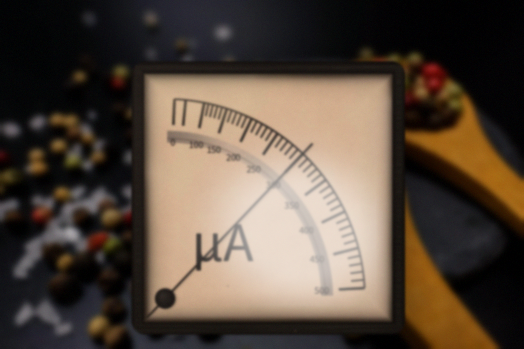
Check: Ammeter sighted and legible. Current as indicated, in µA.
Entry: 300 µA
